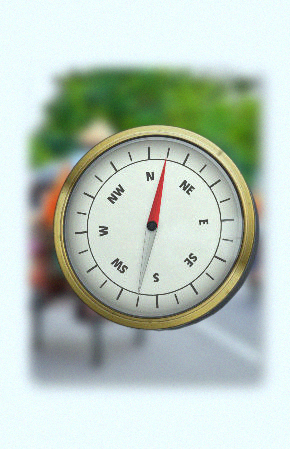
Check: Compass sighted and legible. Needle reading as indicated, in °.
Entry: 15 °
